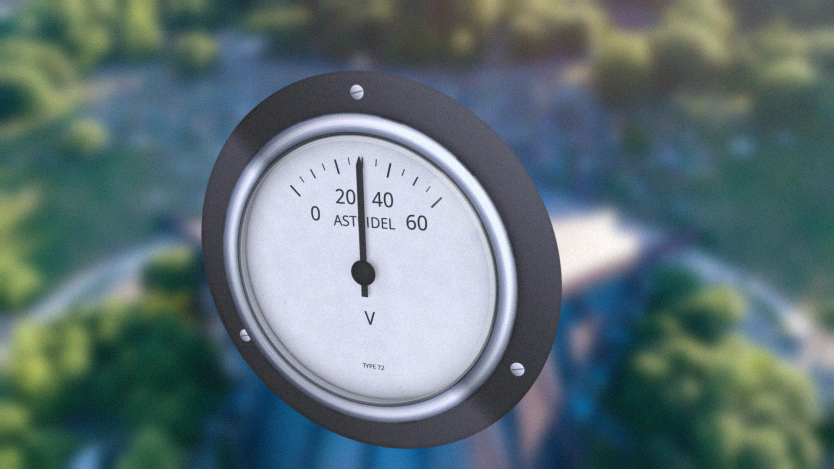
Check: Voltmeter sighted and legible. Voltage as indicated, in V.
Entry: 30 V
